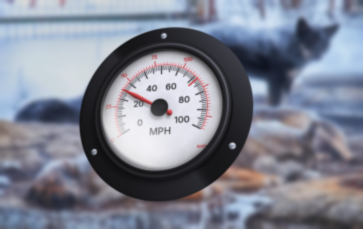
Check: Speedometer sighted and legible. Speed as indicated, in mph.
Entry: 25 mph
